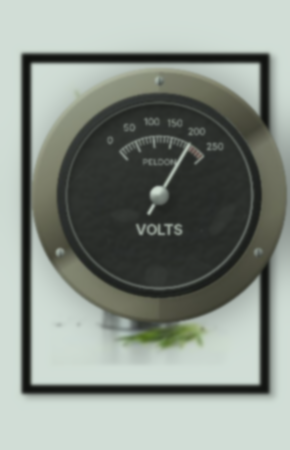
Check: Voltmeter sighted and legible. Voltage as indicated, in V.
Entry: 200 V
